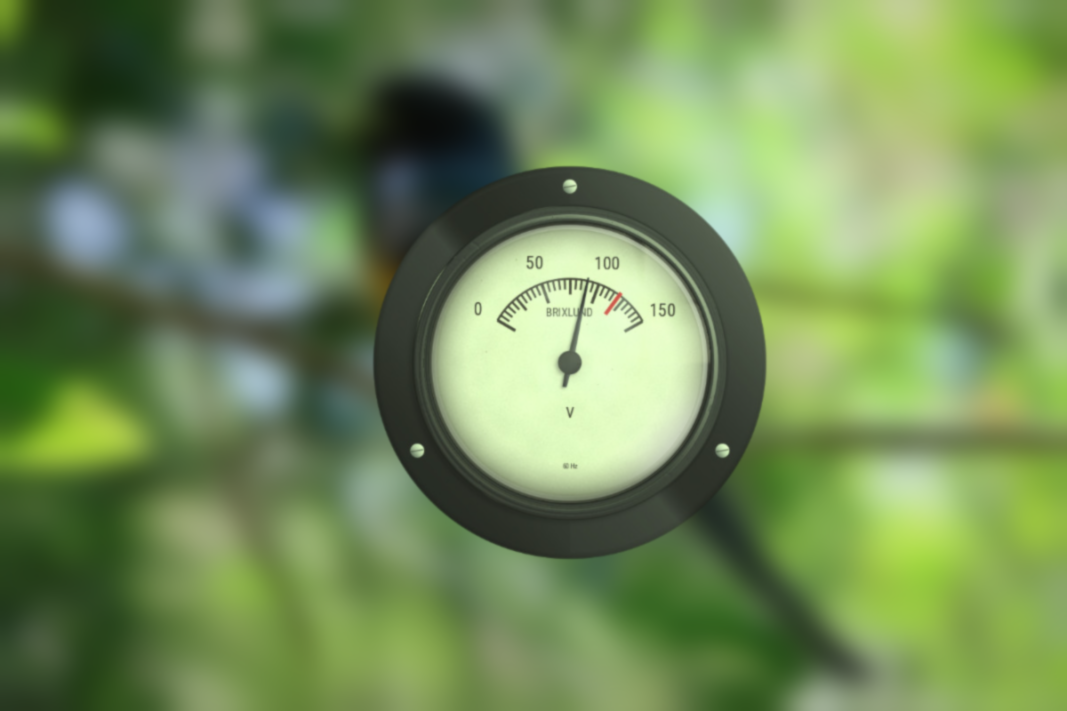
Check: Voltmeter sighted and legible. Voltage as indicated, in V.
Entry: 90 V
